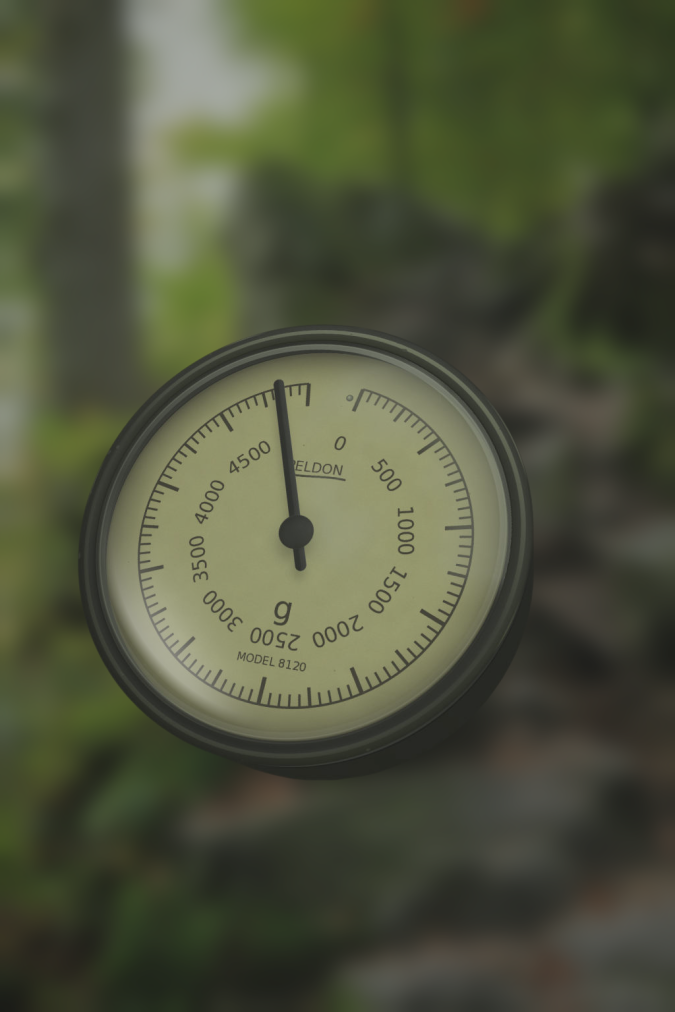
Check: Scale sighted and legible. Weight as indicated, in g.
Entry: 4850 g
